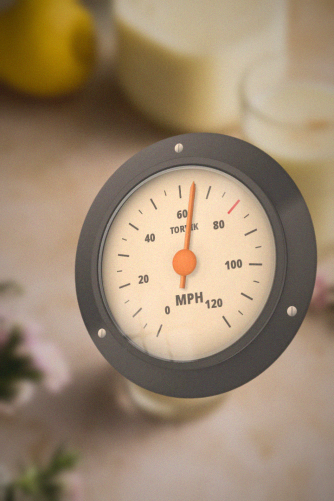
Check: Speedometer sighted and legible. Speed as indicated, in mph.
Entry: 65 mph
